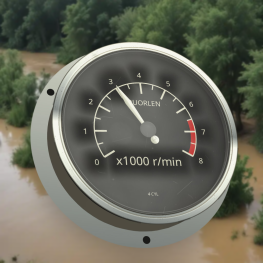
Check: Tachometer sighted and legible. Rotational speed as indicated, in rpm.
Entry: 3000 rpm
